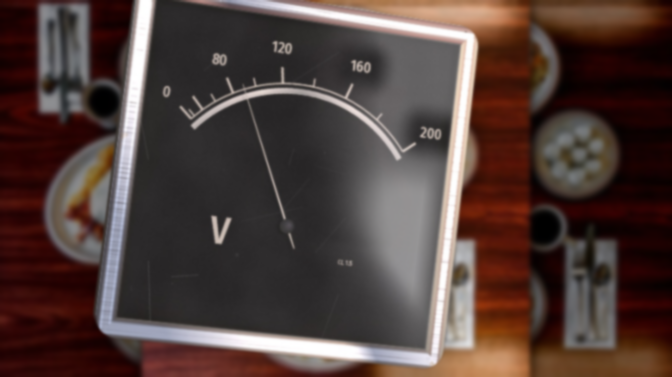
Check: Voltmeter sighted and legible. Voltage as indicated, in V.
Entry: 90 V
